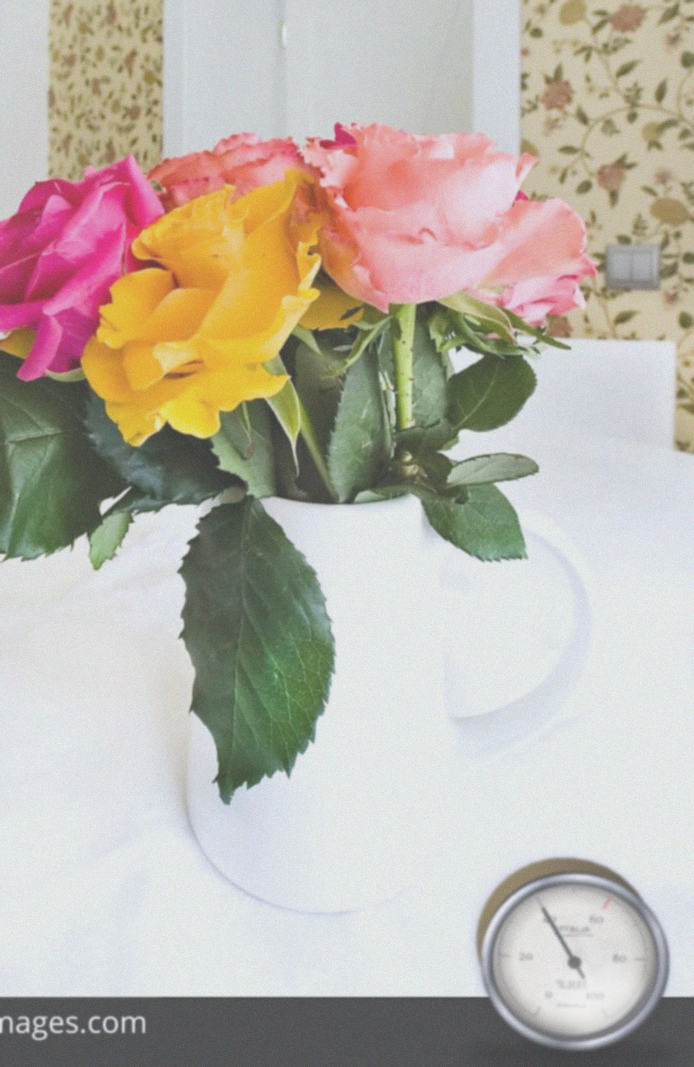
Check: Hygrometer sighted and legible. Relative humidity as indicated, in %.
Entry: 40 %
